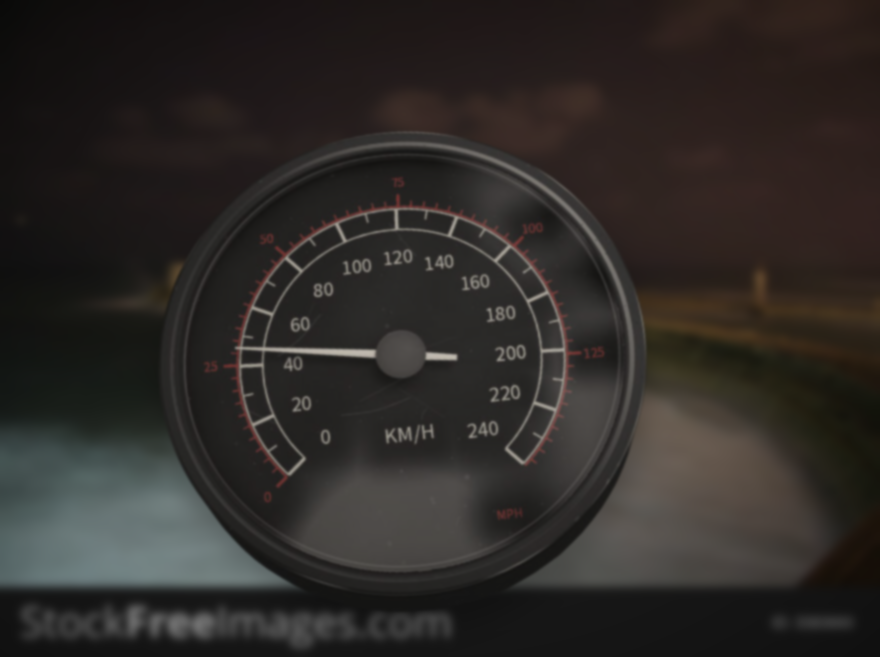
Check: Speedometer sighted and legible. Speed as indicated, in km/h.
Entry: 45 km/h
